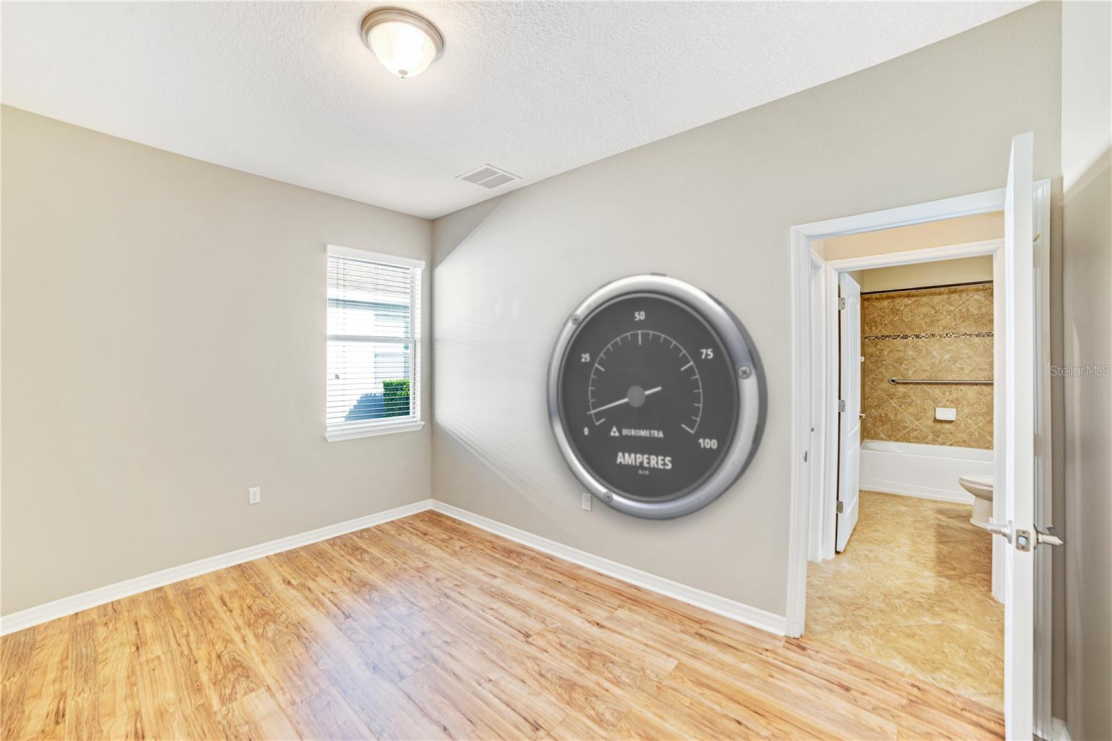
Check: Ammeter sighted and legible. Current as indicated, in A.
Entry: 5 A
